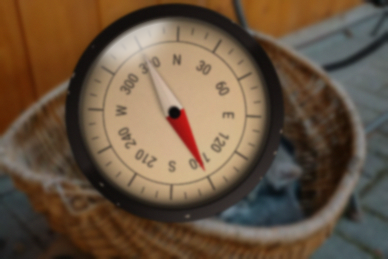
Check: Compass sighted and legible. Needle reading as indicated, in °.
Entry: 150 °
